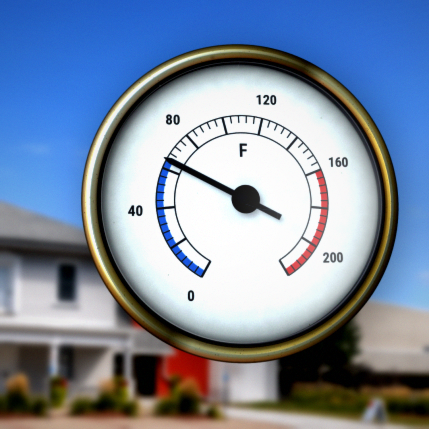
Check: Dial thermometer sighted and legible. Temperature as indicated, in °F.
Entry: 64 °F
